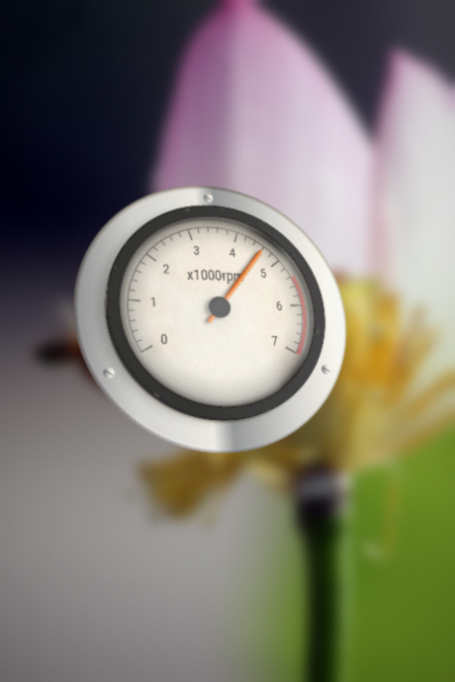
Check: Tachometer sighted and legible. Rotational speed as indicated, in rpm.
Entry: 4600 rpm
